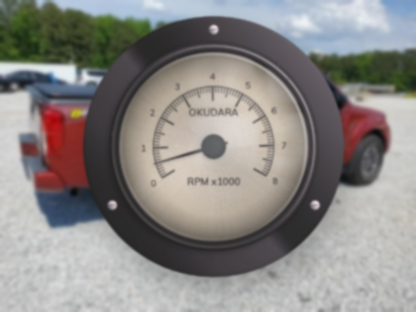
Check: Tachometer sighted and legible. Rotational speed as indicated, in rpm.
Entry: 500 rpm
